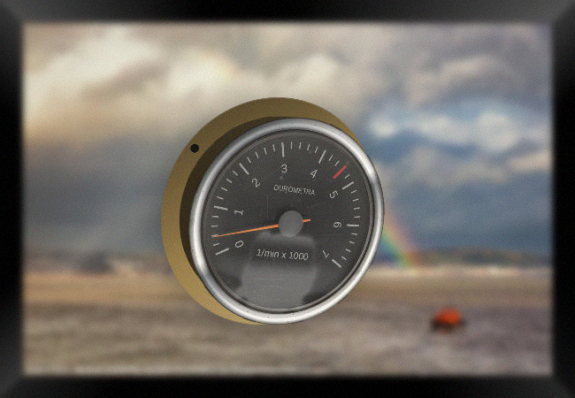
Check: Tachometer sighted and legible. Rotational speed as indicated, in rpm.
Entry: 400 rpm
